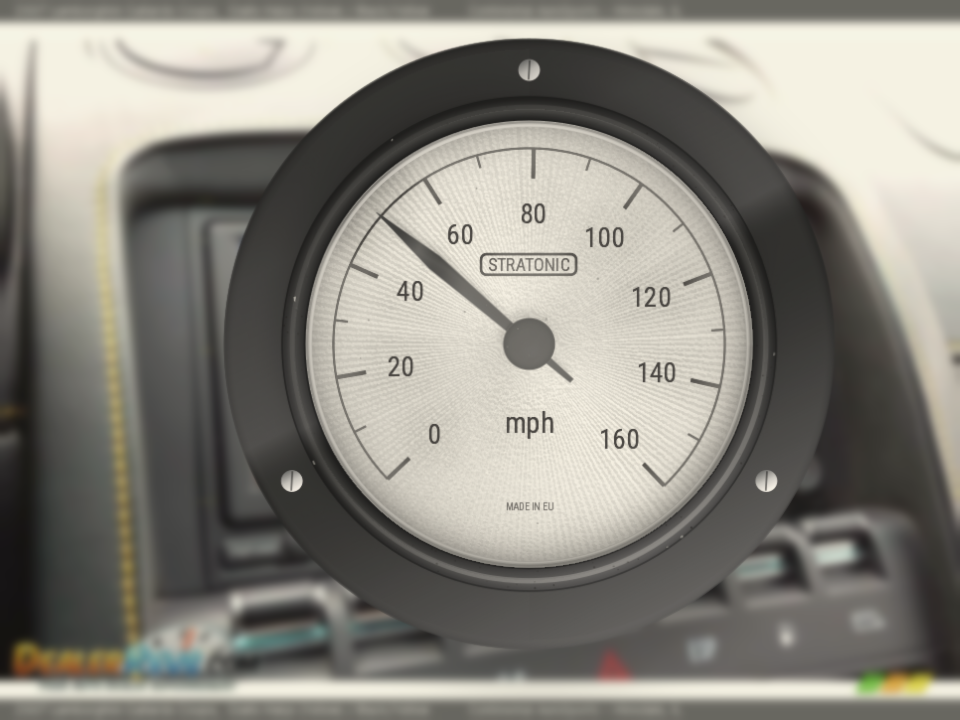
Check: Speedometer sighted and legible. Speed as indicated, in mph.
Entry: 50 mph
